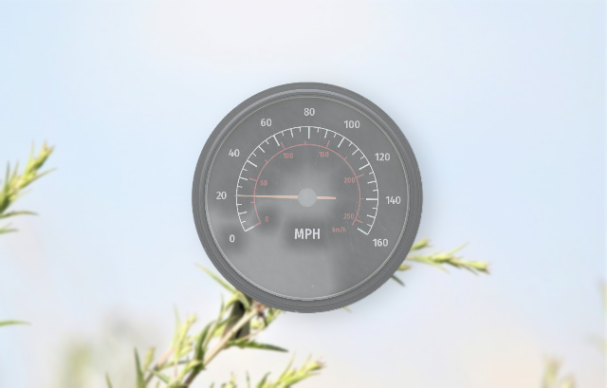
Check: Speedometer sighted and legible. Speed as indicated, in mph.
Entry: 20 mph
